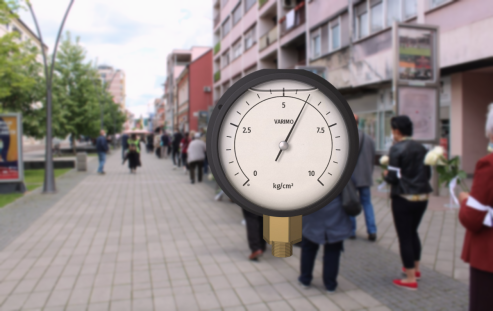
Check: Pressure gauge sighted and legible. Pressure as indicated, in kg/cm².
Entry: 6 kg/cm²
